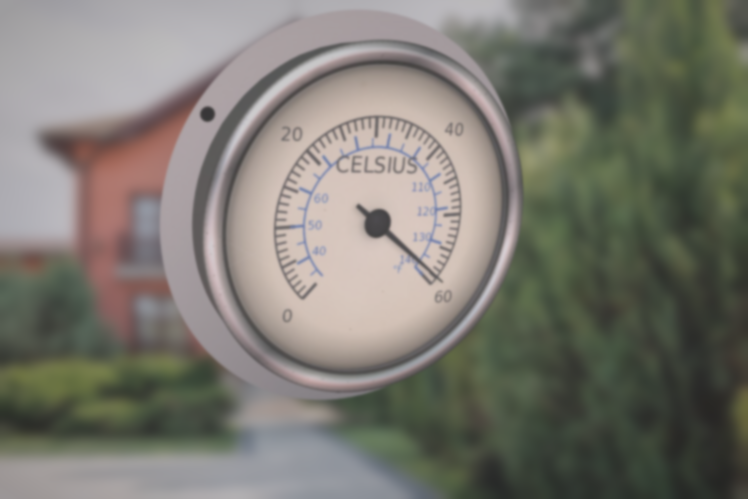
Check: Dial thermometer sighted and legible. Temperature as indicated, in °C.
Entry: 59 °C
